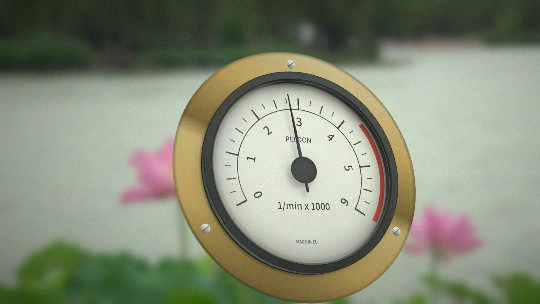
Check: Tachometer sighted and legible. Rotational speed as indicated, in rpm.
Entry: 2750 rpm
